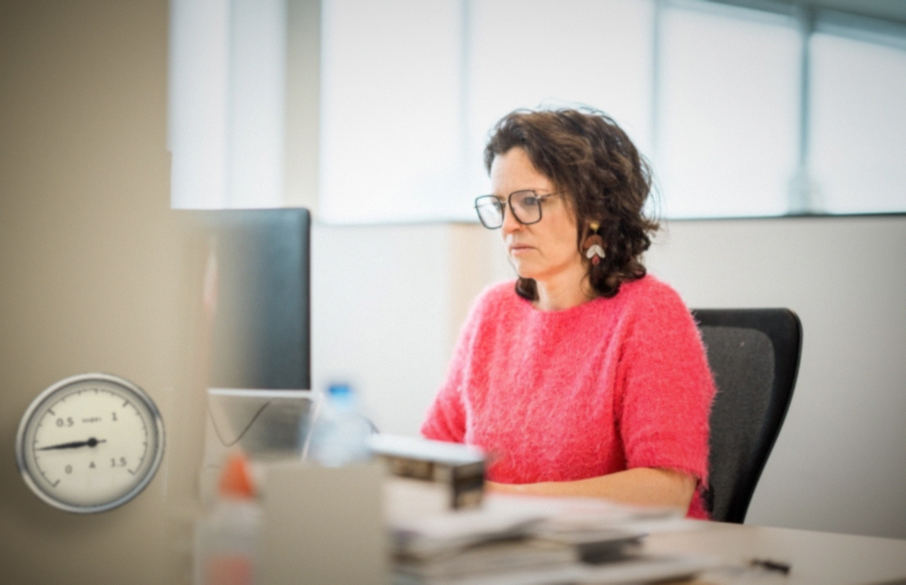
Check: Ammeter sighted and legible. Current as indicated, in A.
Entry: 0.25 A
